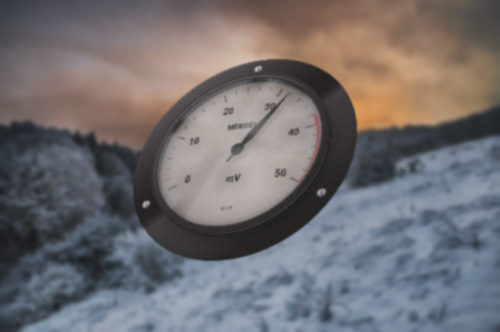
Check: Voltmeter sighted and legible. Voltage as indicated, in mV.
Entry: 32 mV
